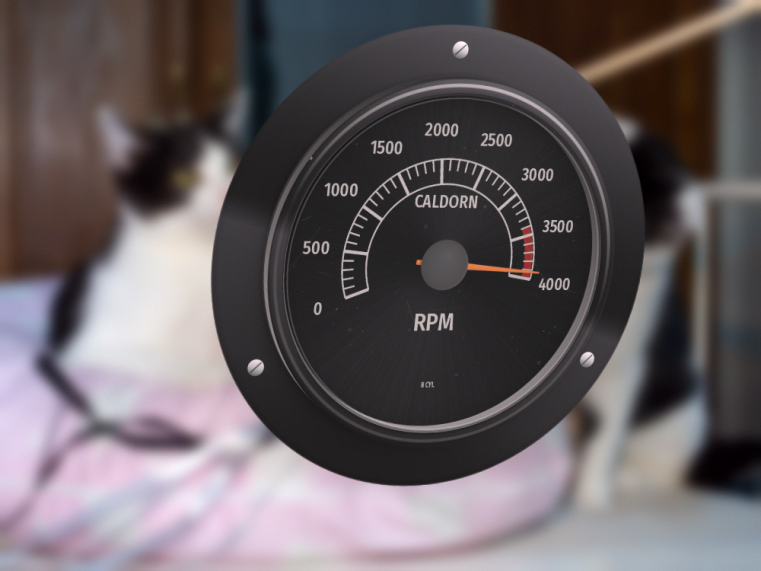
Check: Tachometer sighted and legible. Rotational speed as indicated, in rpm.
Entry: 3900 rpm
